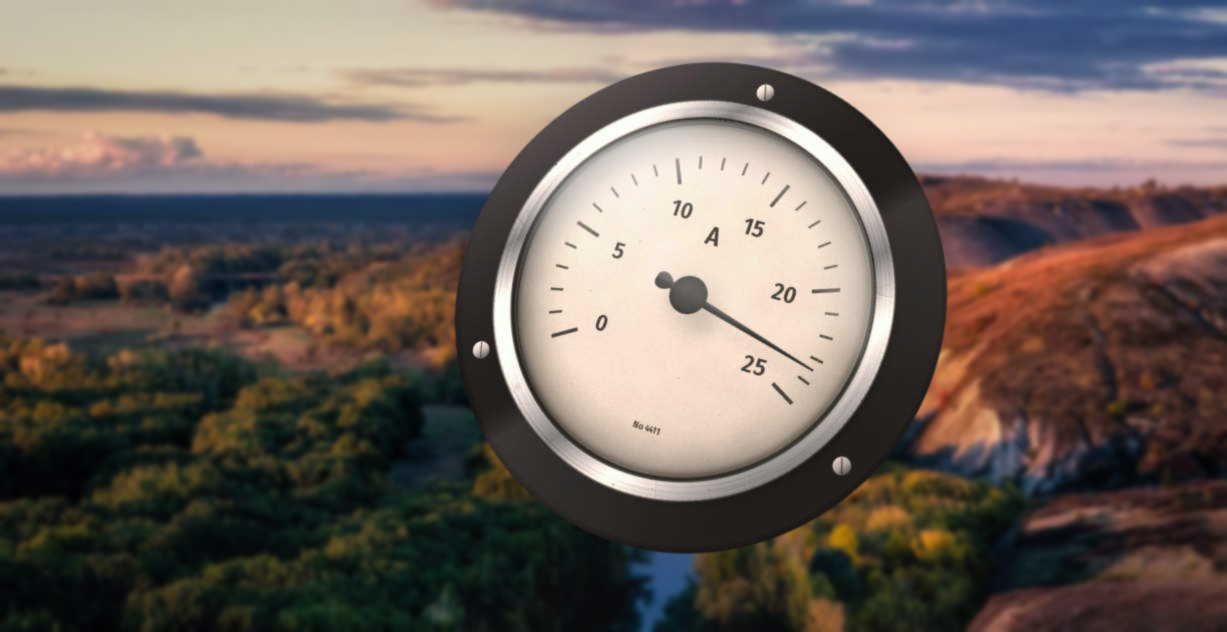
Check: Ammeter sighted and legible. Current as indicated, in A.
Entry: 23.5 A
